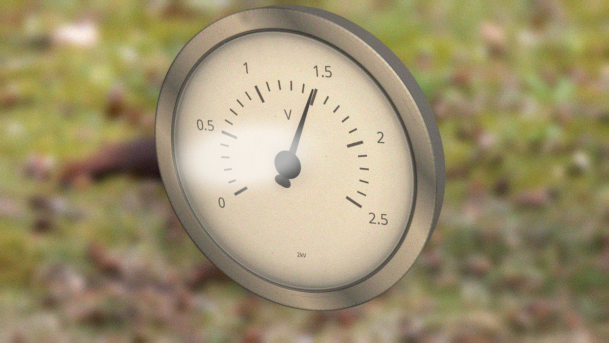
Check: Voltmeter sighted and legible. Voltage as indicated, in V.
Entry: 1.5 V
